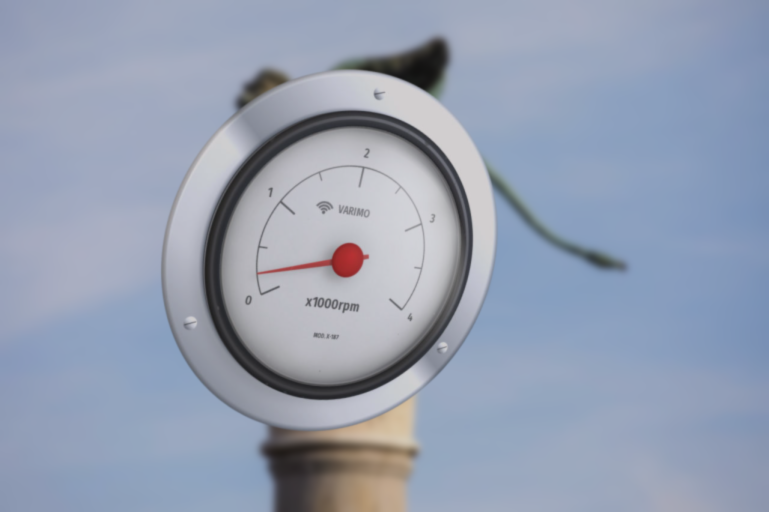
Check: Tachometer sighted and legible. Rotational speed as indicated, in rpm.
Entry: 250 rpm
